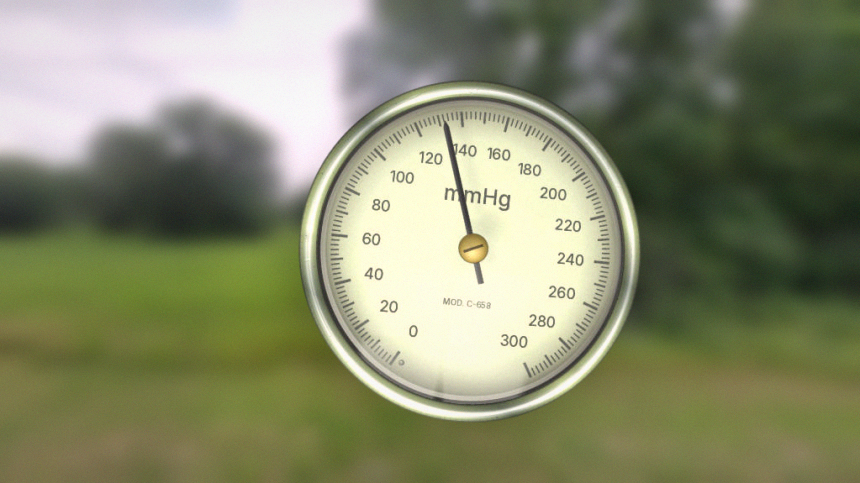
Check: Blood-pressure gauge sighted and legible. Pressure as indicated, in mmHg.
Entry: 132 mmHg
